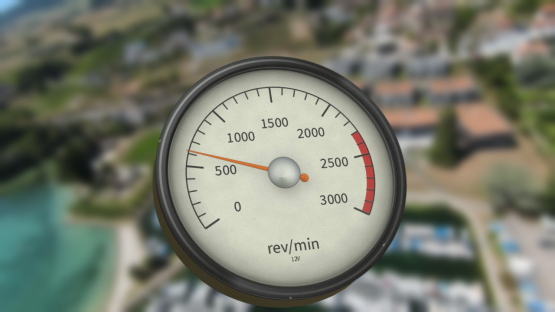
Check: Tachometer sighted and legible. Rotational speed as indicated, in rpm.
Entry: 600 rpm
